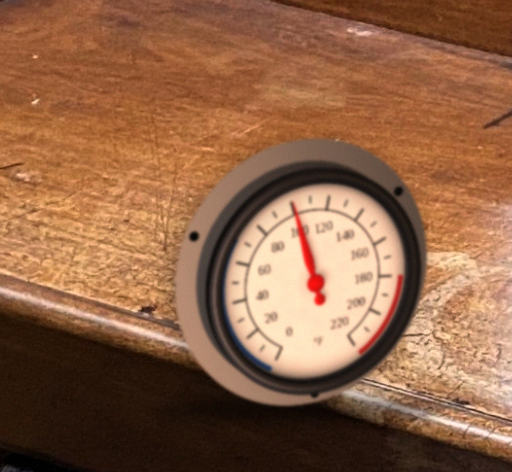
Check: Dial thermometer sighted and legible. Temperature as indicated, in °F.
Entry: 100 °F
